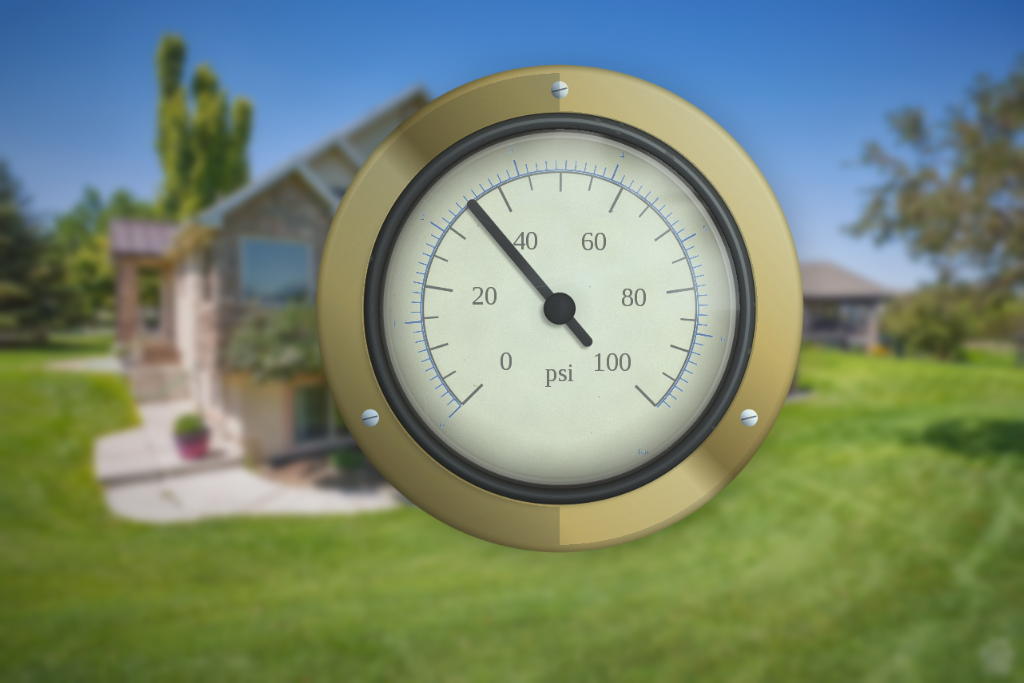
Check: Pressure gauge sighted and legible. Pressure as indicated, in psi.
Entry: 35 psi
